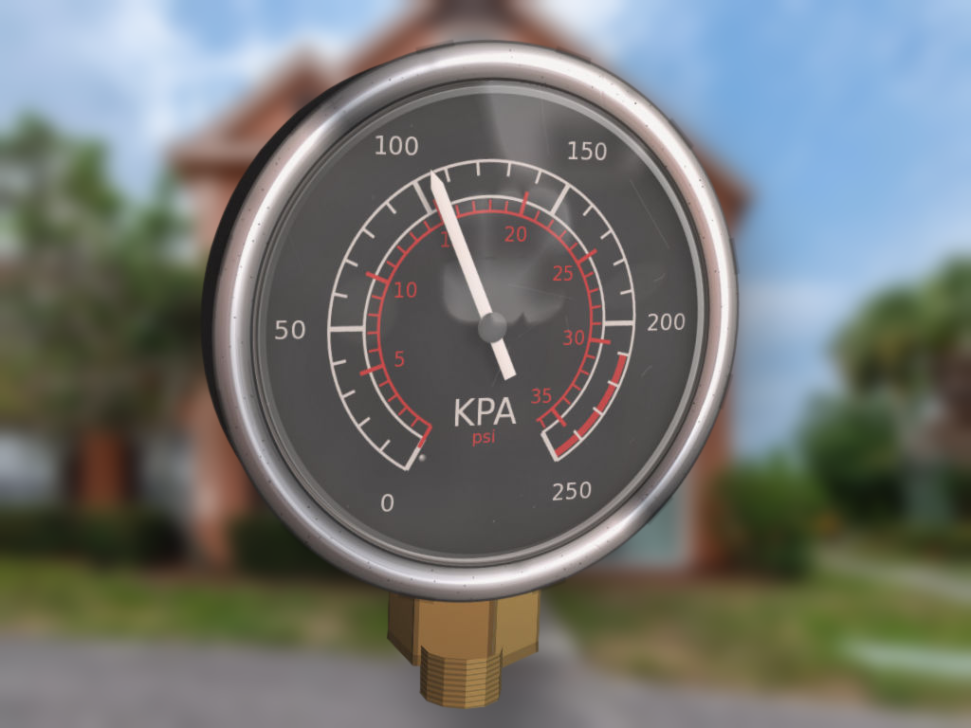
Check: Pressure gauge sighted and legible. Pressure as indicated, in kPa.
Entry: 105 kPa
